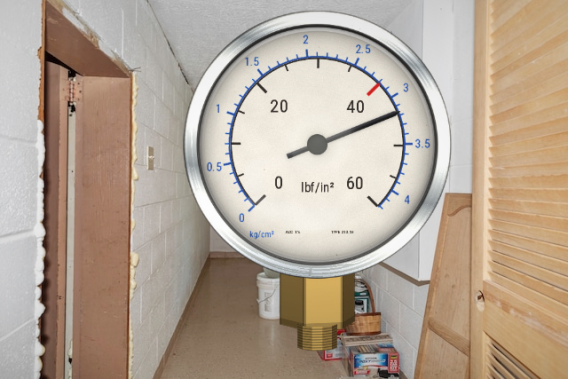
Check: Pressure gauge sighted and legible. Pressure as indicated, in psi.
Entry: 45 psi
